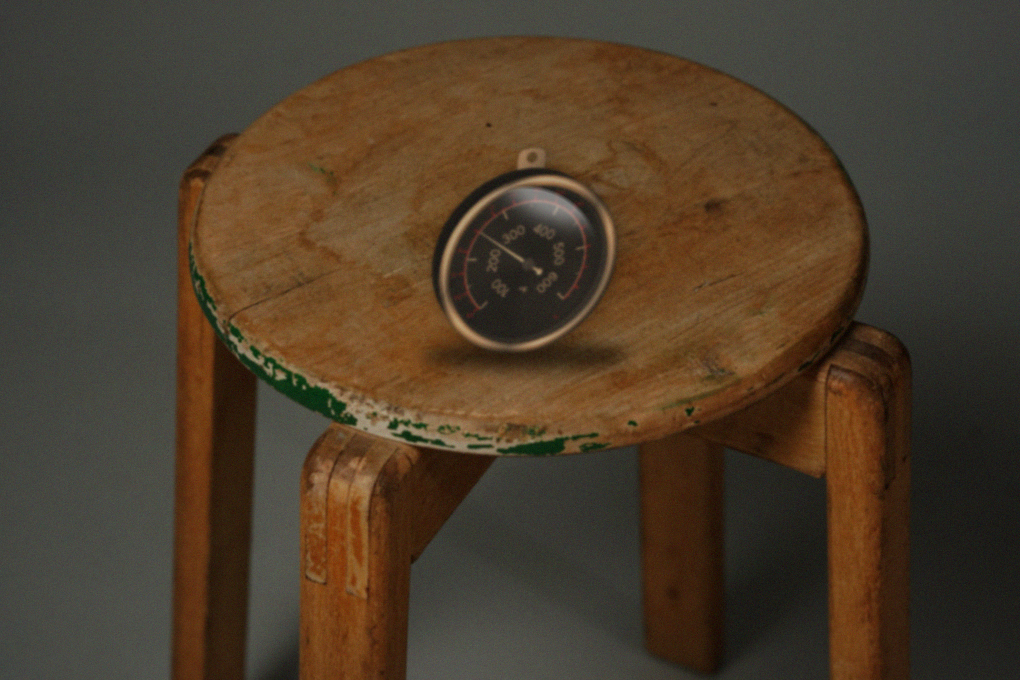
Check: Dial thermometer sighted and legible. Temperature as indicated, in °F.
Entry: 250 °F
